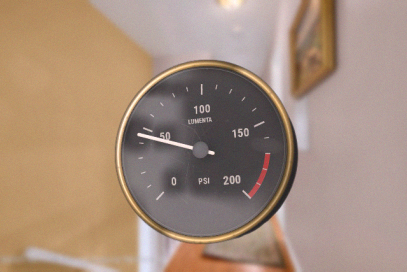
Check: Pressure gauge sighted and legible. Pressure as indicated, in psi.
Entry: 45 psi
